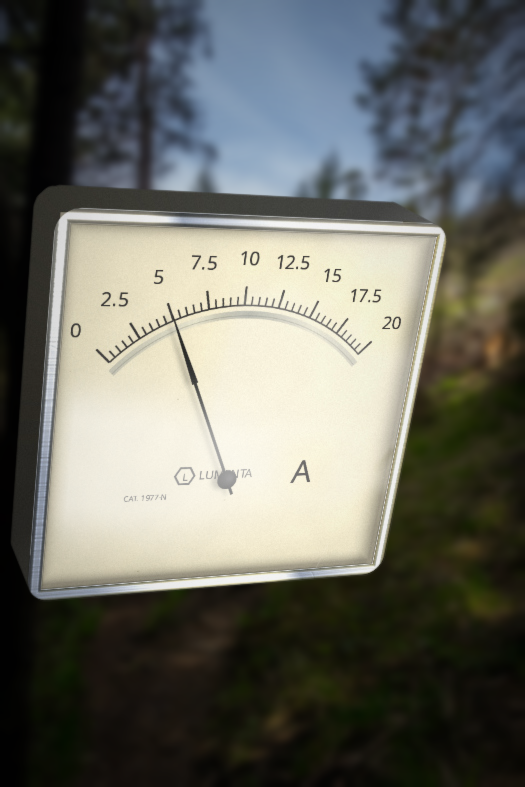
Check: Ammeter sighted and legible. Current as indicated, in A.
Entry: 5 A
